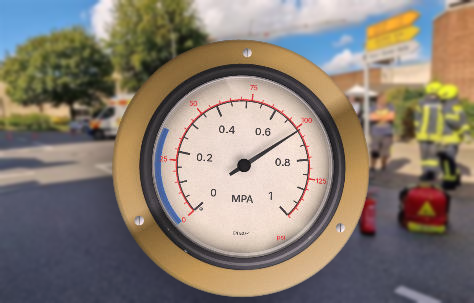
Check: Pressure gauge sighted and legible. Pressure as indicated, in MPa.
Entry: 0.7 MPa
